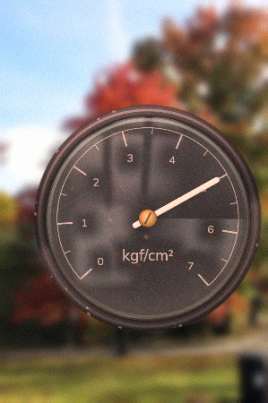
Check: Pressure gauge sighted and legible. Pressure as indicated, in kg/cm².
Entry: 5 kg/cm²
